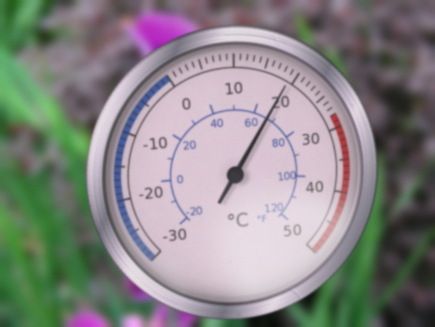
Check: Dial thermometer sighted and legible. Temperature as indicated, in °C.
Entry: 19 °C
